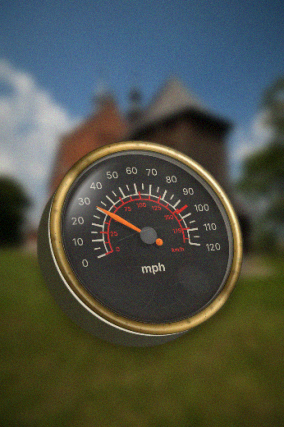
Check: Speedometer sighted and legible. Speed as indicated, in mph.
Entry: 30 mph
